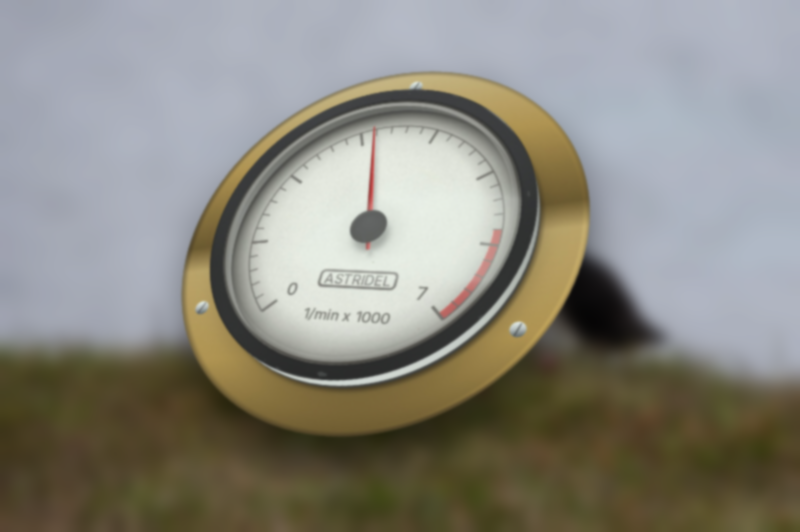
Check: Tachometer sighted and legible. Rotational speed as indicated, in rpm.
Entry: 3200 rpm
